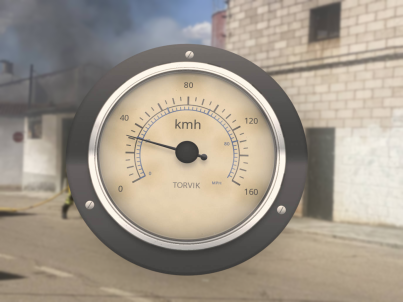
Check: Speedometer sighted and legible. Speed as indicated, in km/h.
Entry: 30 km/h
